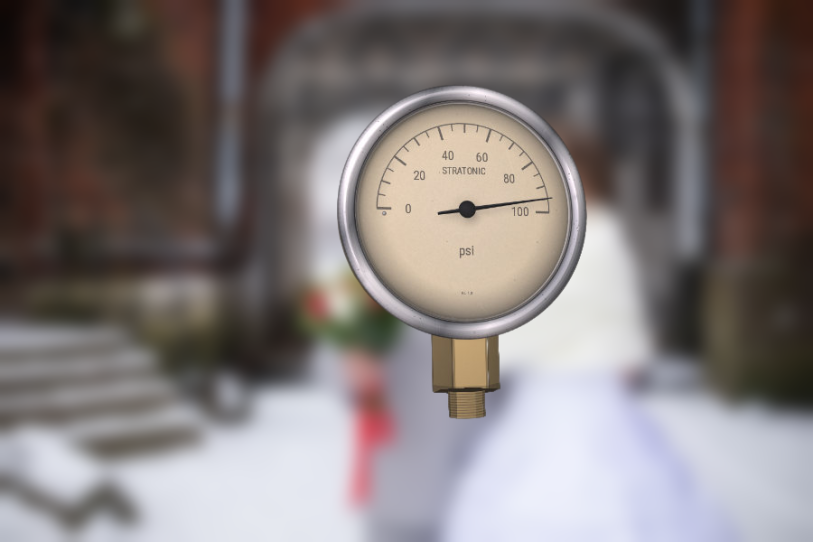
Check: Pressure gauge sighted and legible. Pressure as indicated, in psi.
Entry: 95 psi
